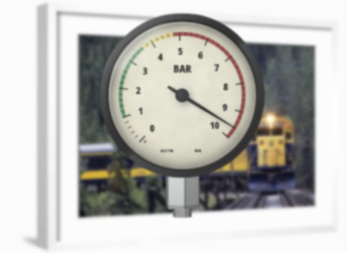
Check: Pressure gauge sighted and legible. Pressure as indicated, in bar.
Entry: 9.6 bar
